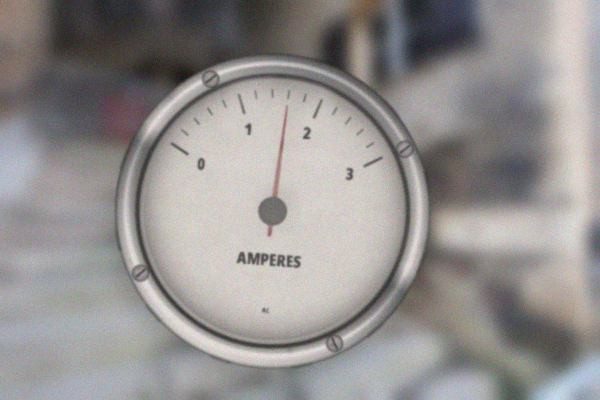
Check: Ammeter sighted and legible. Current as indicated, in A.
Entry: 1.6 A
